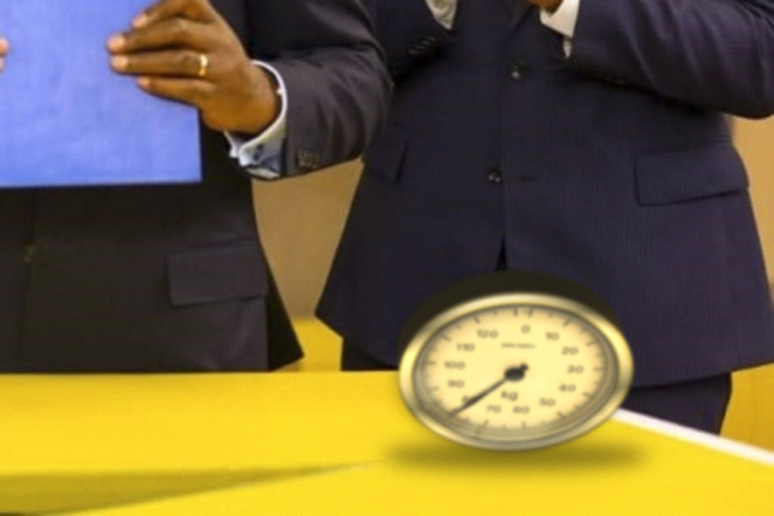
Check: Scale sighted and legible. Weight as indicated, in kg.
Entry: 80 kg
